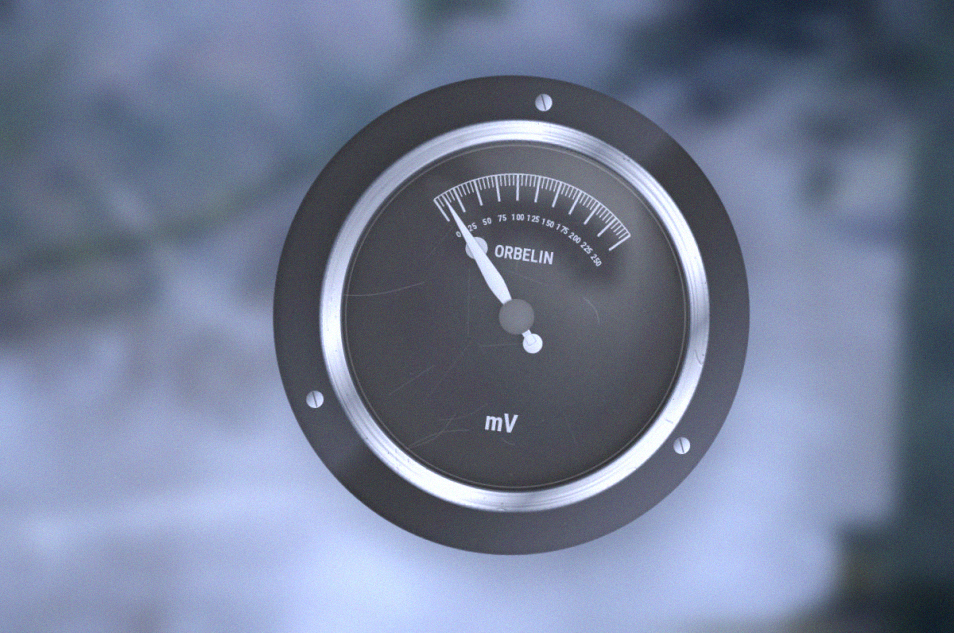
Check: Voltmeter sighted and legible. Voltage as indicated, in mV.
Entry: 10 mV
